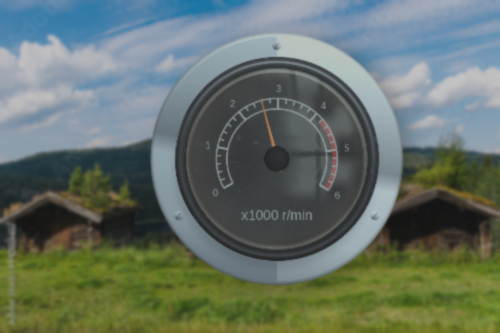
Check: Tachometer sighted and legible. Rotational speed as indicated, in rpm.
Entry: 2600 rpm
